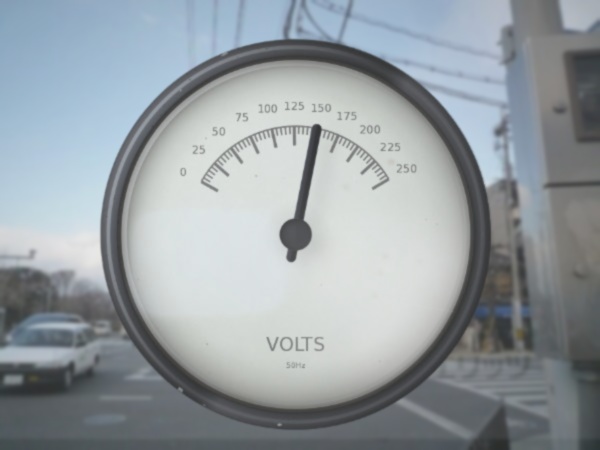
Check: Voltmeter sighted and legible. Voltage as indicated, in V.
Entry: 150 V
